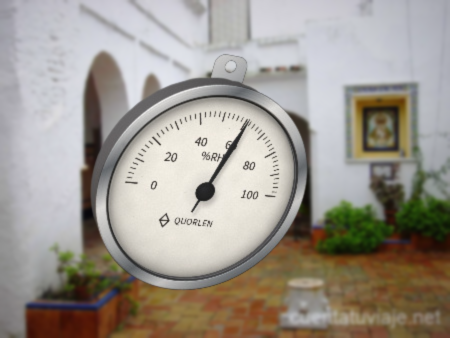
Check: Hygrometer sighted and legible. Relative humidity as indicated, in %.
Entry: 60 %
